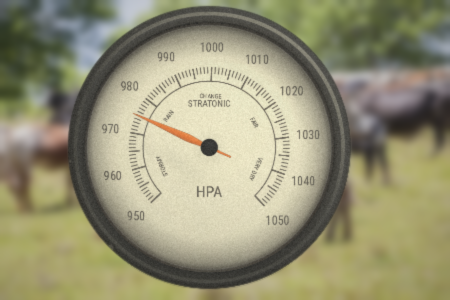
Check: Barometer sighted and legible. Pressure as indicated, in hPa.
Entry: 975 hPa
